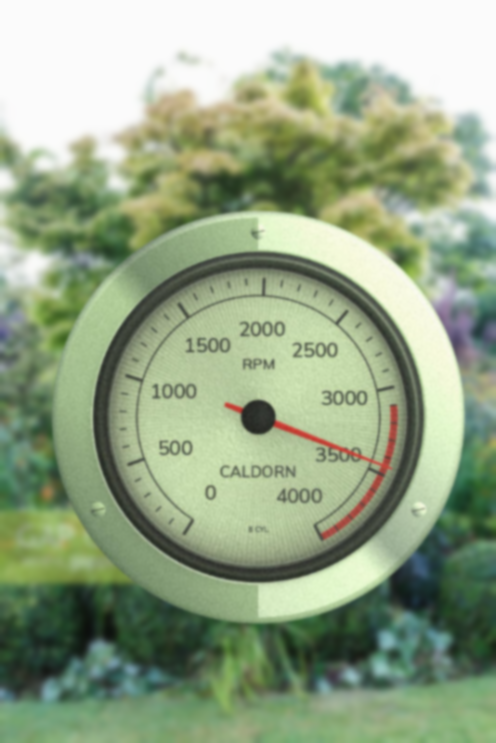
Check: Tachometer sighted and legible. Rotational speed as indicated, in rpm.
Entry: 3450 rpm
